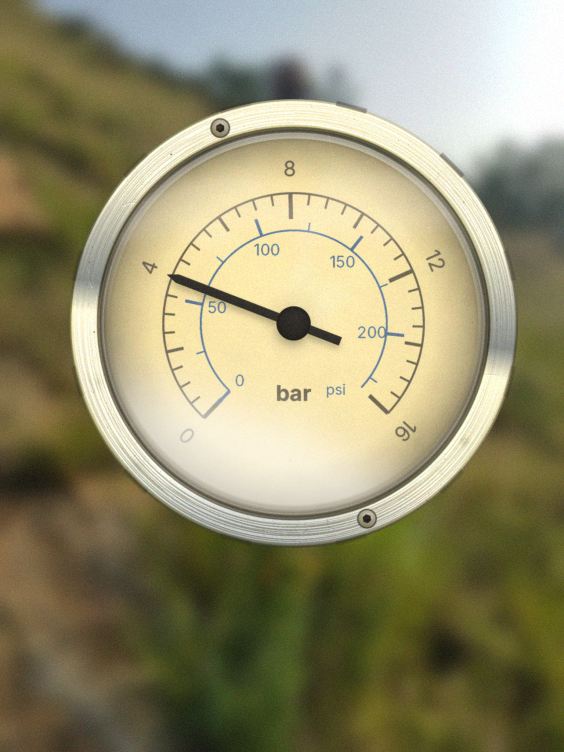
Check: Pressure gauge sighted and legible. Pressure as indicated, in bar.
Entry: 4 bar
